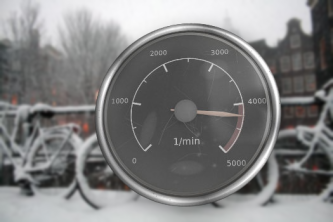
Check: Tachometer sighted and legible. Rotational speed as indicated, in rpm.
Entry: 4250 rpm
